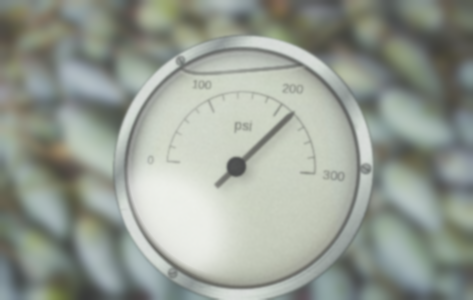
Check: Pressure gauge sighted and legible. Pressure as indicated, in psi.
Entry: 220 psi
